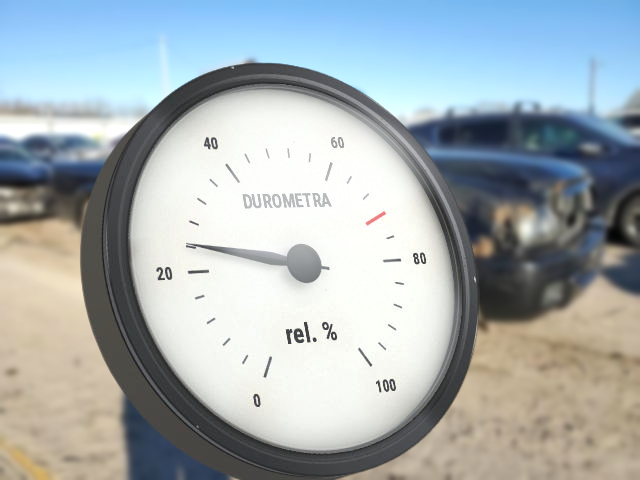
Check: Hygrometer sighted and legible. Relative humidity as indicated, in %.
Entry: 24 %
